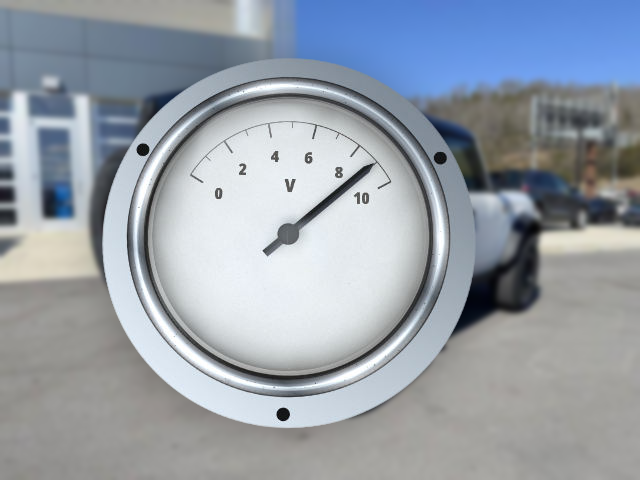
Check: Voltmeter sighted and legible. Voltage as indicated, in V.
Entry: 9 V
